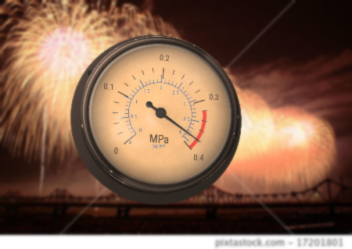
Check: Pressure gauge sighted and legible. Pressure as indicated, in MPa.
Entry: 0.38 MPa
